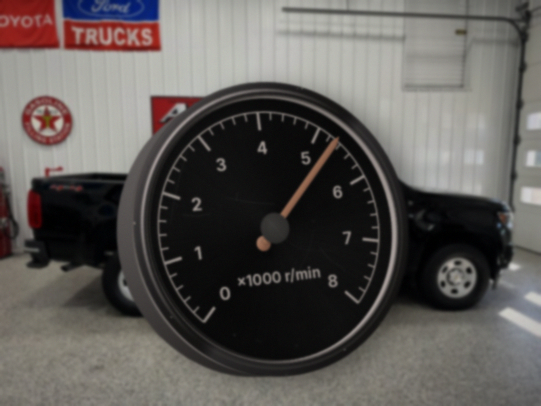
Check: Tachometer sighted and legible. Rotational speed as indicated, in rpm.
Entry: 5300 rpm
